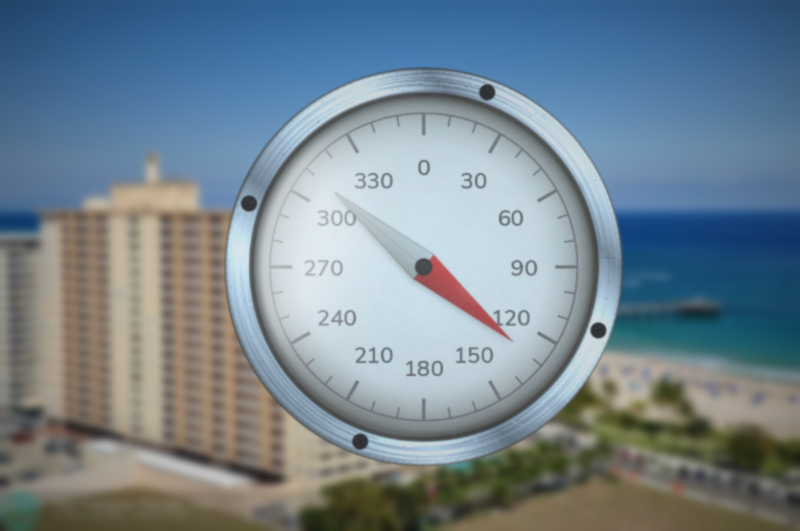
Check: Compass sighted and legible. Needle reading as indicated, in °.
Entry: 130 °
